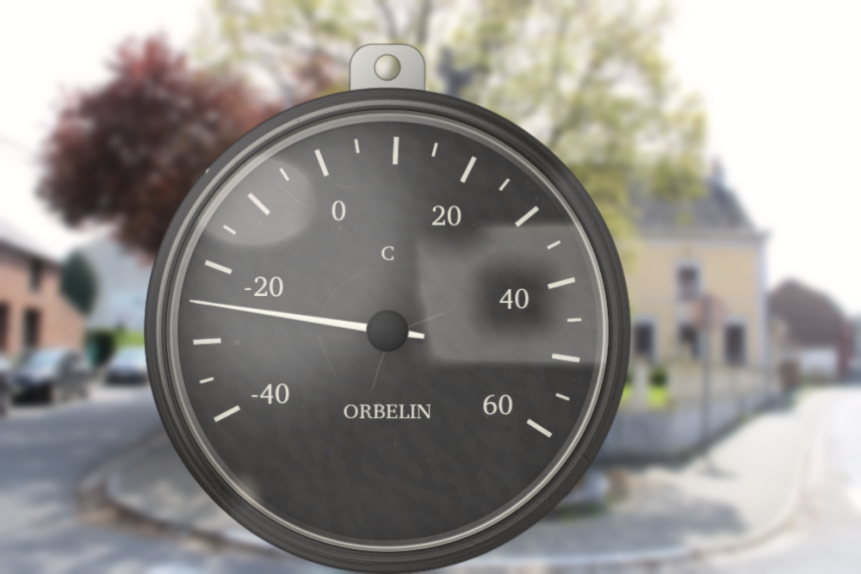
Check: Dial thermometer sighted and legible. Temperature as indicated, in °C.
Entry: -25 °C
